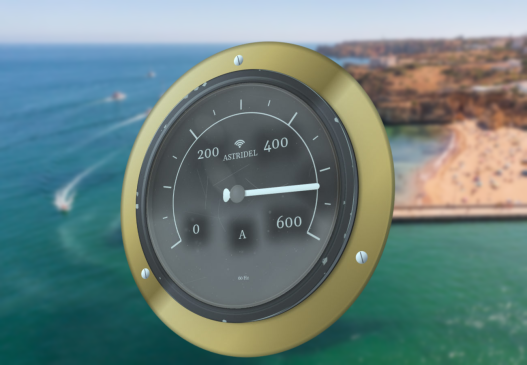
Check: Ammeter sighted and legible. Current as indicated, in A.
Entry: 525 A
